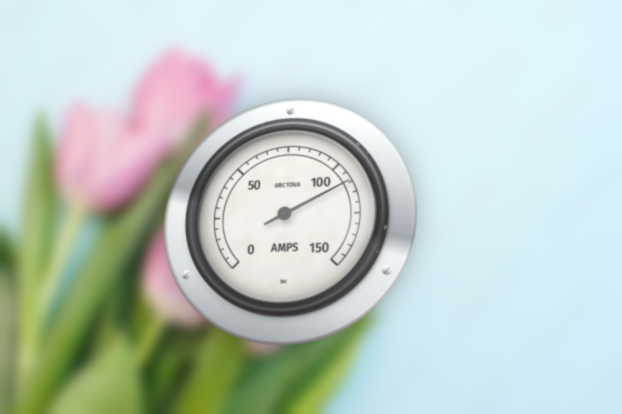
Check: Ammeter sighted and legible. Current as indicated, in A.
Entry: 110 A
